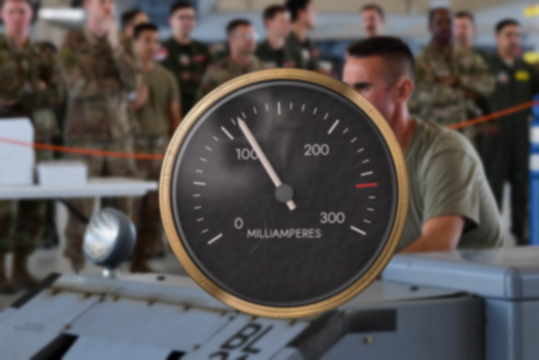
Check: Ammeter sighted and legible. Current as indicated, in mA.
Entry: 115 mA
